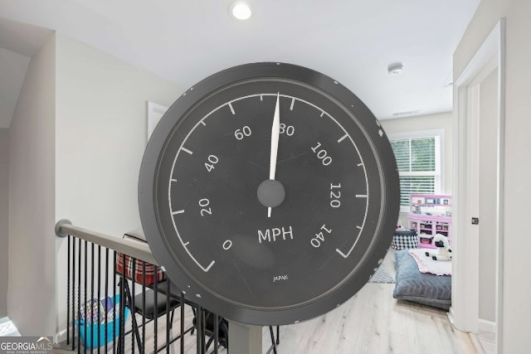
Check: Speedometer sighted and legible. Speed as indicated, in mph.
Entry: 75 mph
